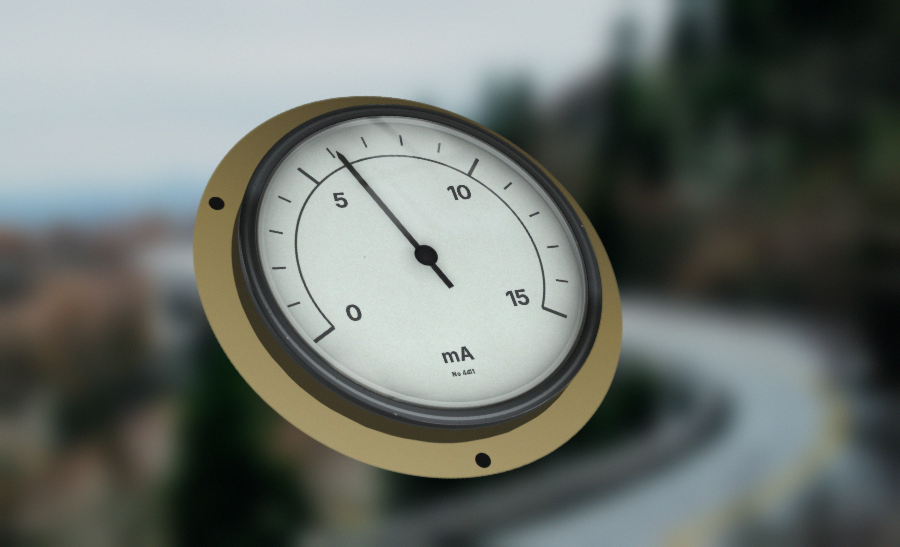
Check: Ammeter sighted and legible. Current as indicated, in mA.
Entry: 6 mA
